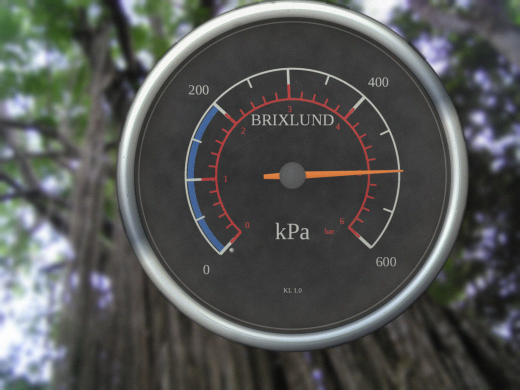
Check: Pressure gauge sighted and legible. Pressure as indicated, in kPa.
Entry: 500 kPa
